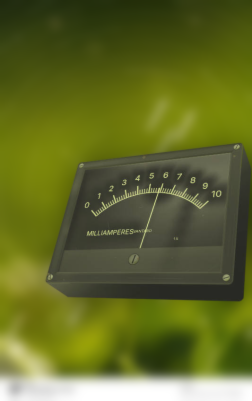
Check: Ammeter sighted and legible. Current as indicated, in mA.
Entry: 6 mA
